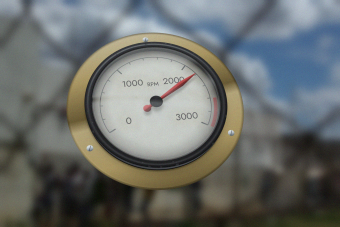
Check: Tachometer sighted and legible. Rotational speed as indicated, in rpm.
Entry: 2200 rpm
